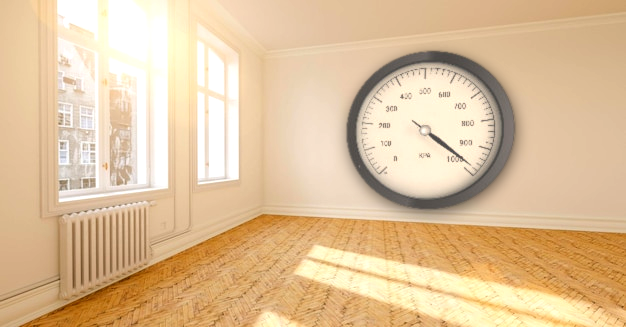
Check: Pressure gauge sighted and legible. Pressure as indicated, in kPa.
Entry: 980 kPa
